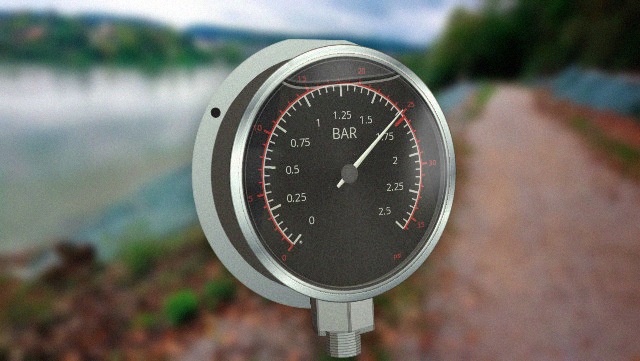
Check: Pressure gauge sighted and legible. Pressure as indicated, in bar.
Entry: 1.7 bar
